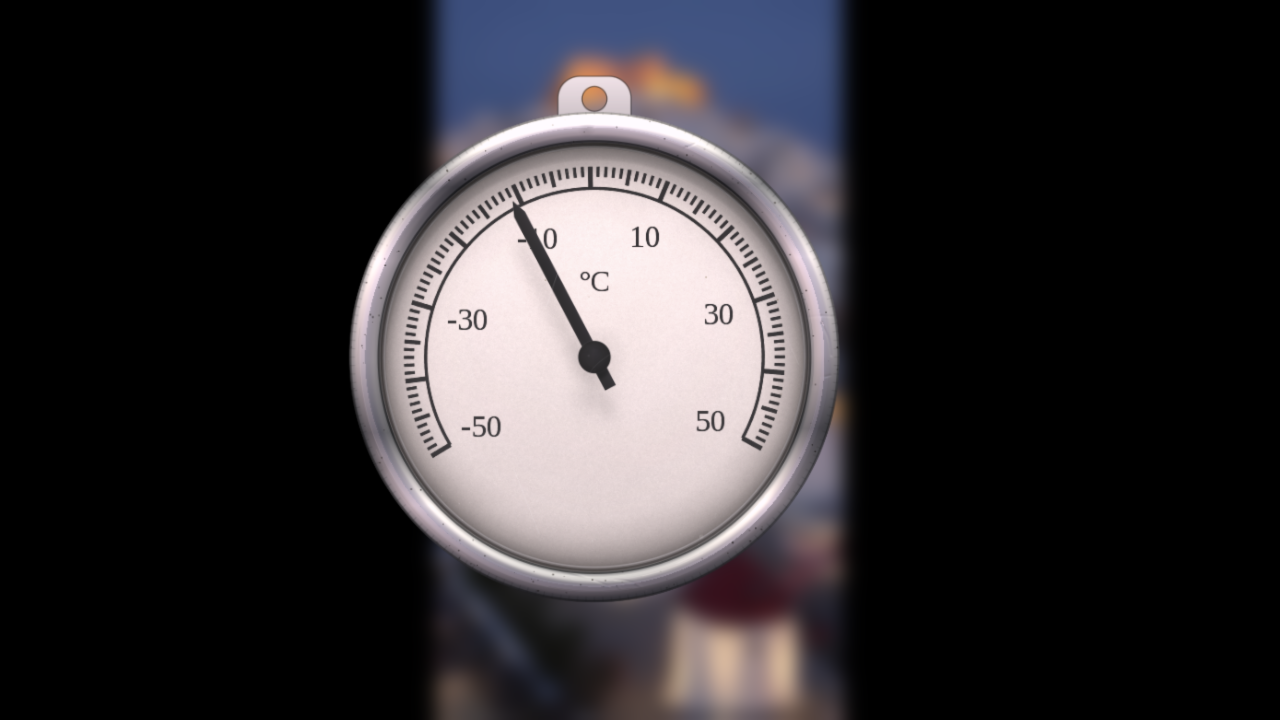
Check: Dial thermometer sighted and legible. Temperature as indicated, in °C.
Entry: -11 °C
